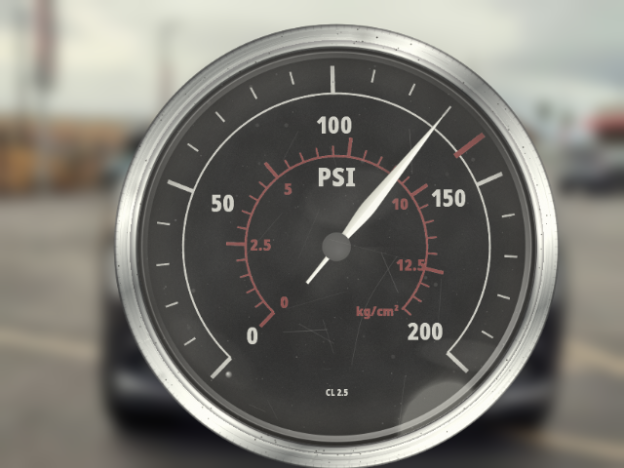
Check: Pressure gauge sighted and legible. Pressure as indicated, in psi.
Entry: 130 psi
